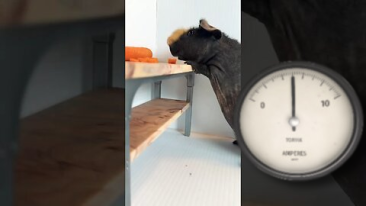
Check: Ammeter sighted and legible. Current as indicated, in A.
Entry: 5 A
